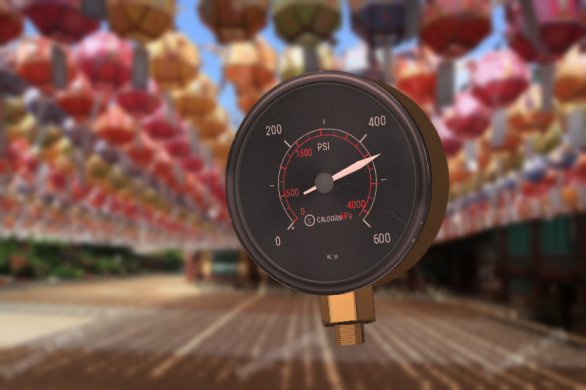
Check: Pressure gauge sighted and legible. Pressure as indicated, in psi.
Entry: 450 psi
